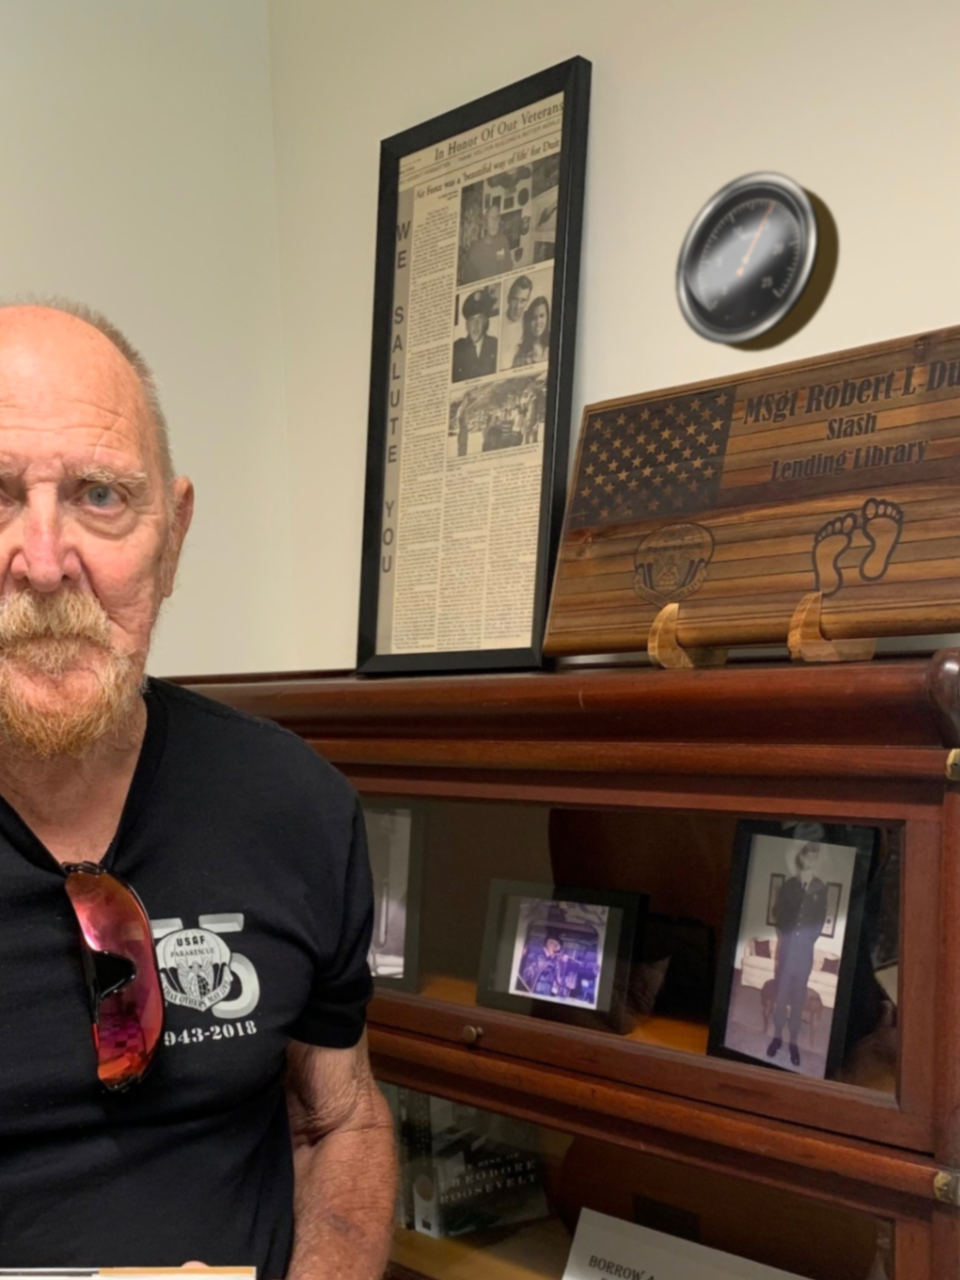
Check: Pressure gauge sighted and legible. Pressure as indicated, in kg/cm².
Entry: 15 kg/cm²
